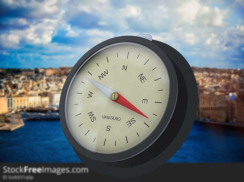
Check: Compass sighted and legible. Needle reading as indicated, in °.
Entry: 112.5 °
